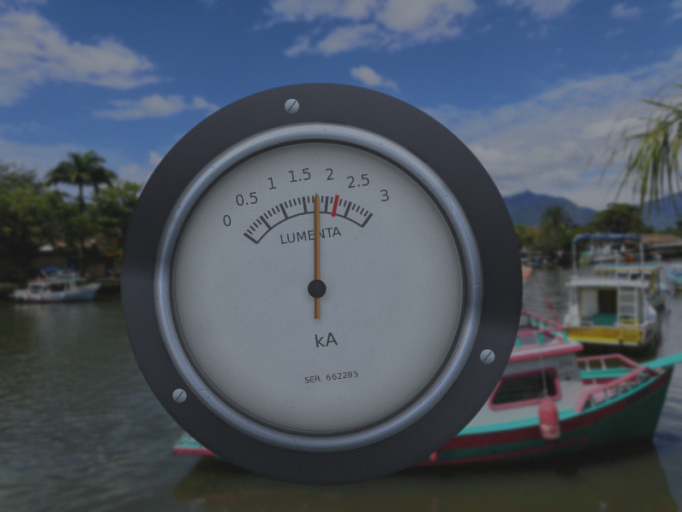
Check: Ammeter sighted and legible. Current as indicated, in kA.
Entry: 1.8 kA
